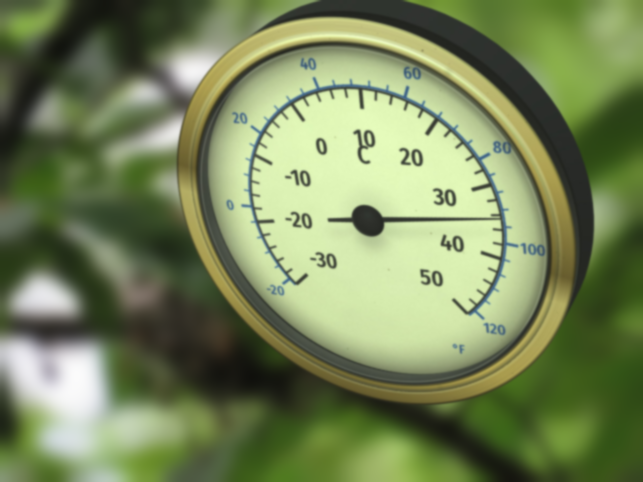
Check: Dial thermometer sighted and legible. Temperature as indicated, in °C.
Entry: 34 °C
